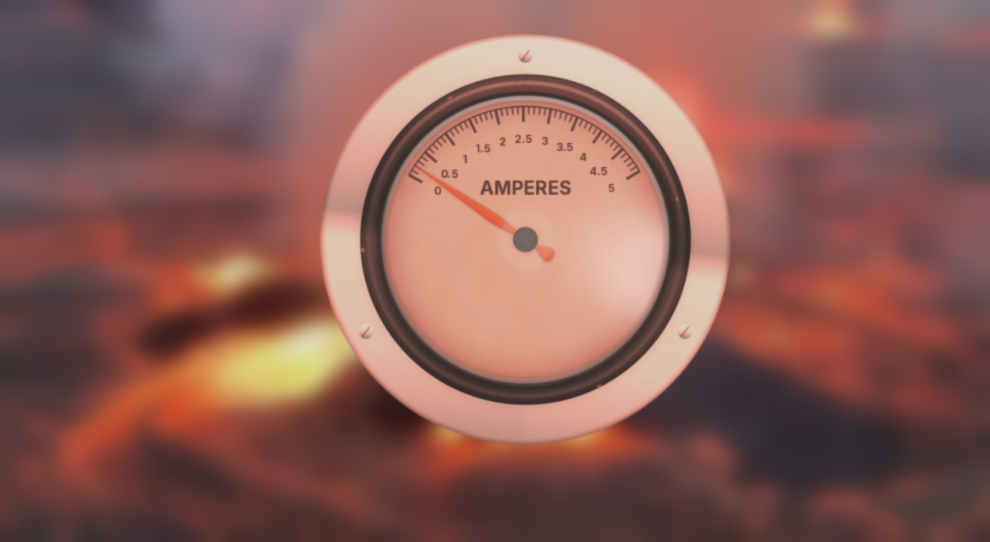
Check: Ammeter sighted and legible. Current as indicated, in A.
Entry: 0.2 A
